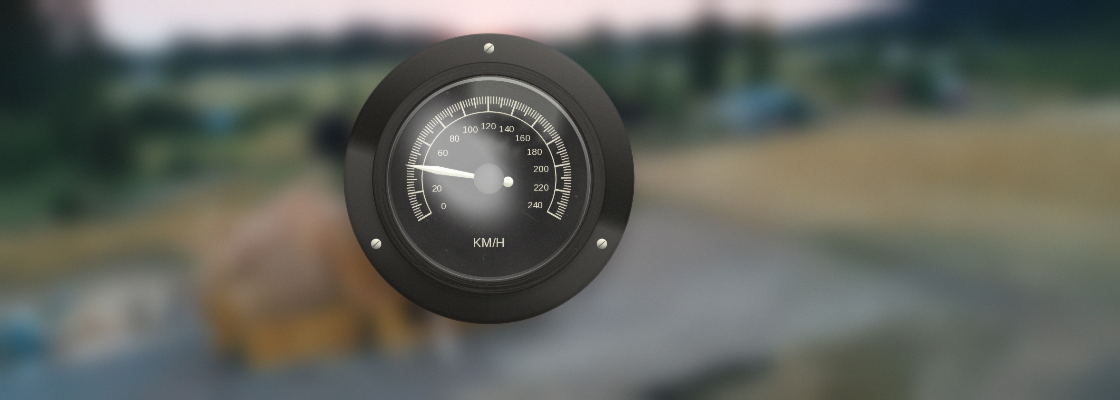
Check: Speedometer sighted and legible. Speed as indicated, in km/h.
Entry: 40 km/h
